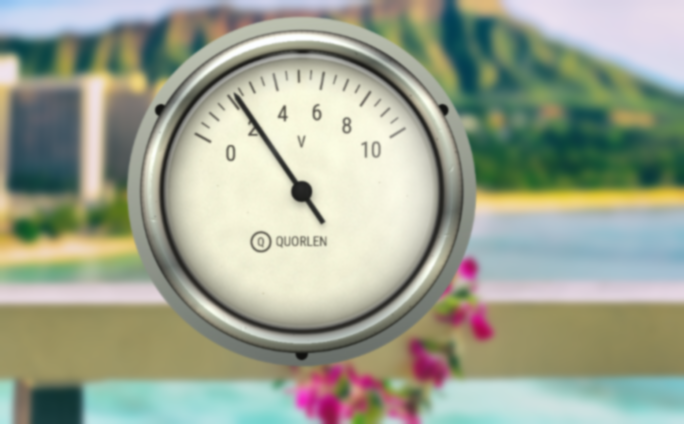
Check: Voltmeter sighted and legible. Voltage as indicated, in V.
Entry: 2.25 V
